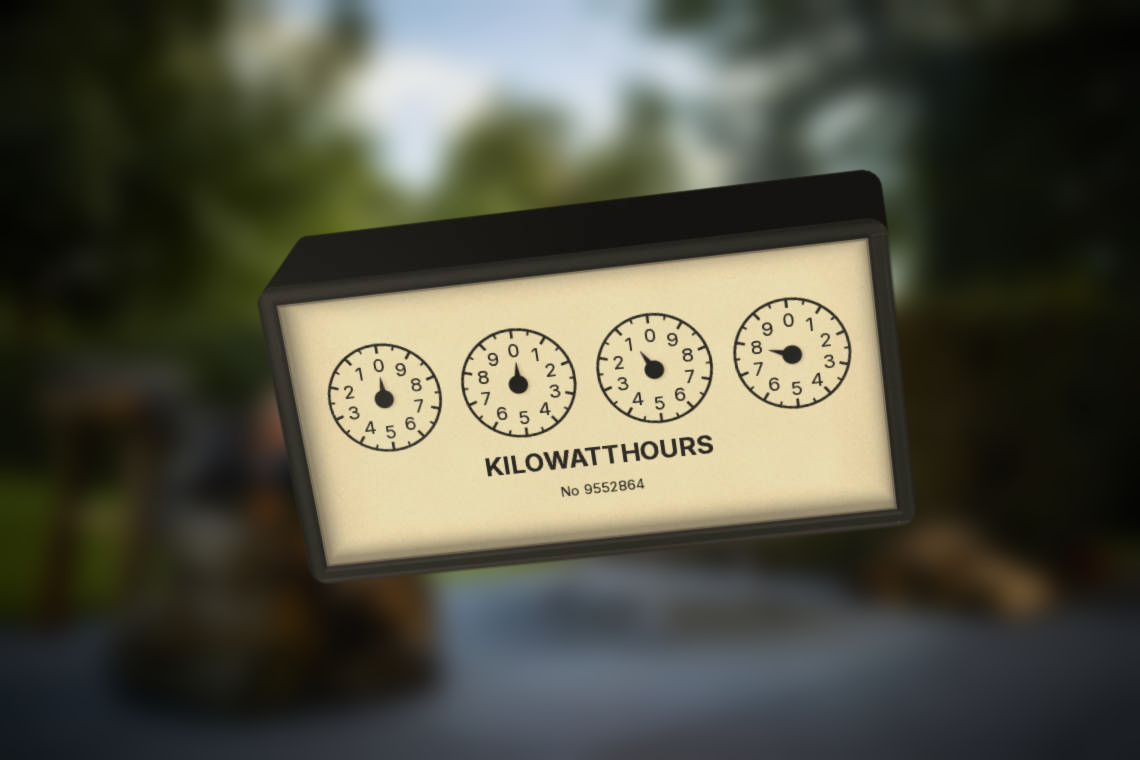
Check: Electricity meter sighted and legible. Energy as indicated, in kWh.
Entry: 8 kWh
